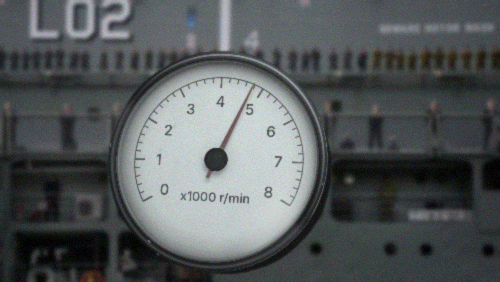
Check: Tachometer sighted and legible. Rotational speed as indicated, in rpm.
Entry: 4800 rpm
